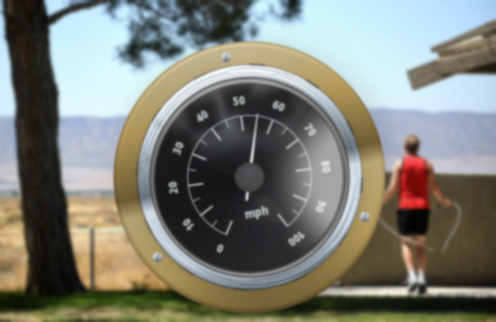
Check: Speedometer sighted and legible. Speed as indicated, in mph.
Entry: 55 mph
